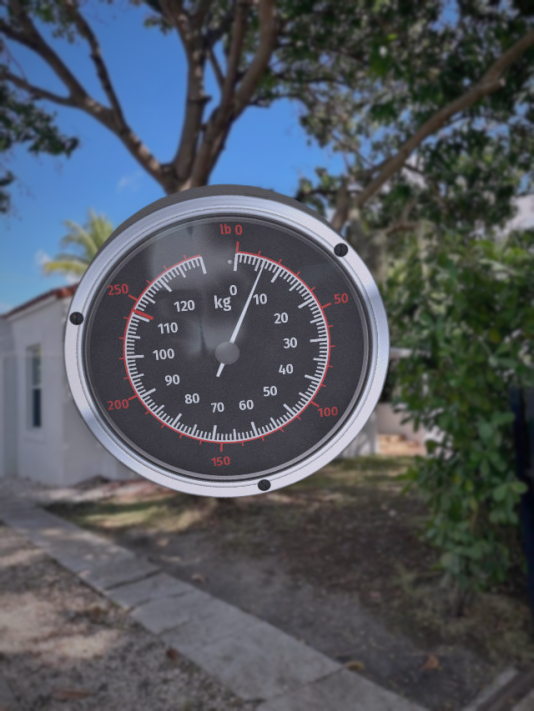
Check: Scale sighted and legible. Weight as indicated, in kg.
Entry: 6 kg
